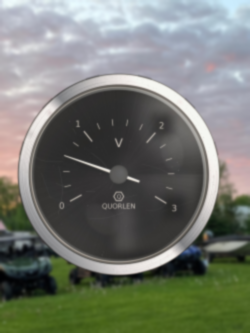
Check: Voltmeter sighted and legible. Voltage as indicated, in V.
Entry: 0.6 V
